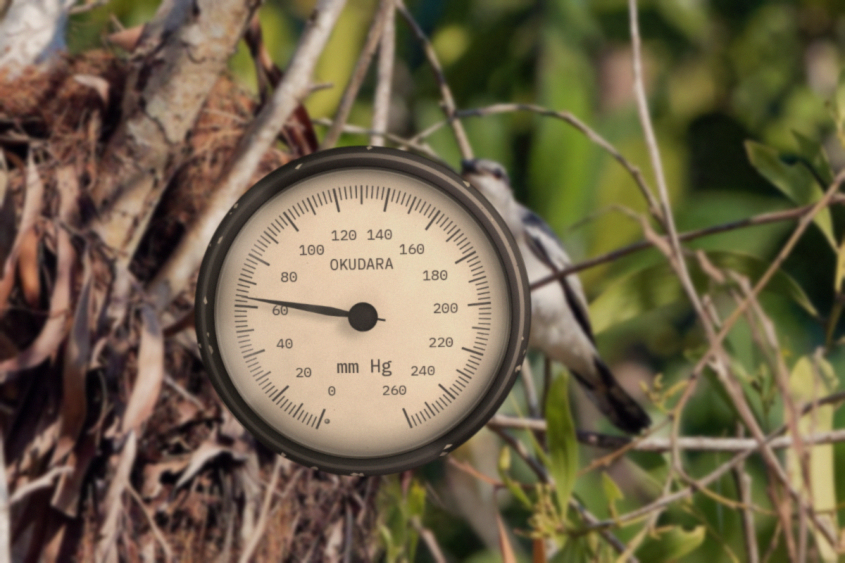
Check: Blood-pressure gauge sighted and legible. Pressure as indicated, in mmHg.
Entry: 64 mmHg
